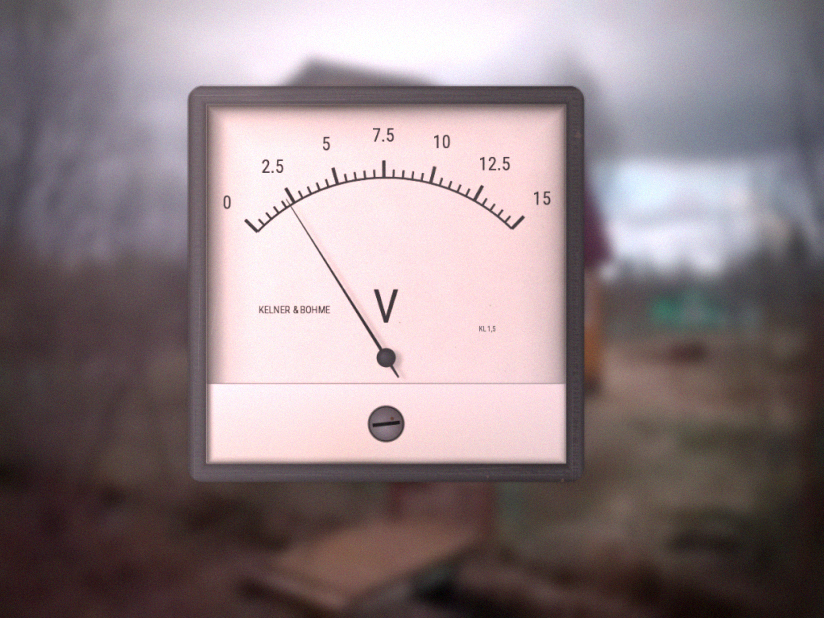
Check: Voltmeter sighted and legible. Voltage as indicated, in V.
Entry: 2.25 V
